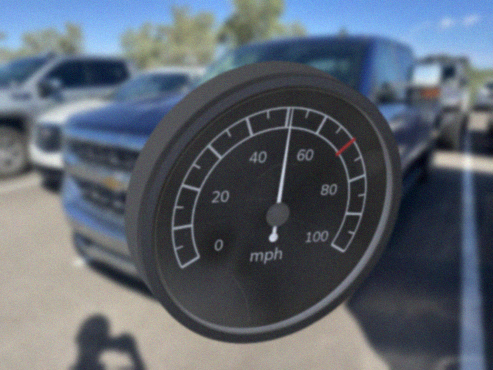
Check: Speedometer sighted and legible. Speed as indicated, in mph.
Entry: 50 mph
